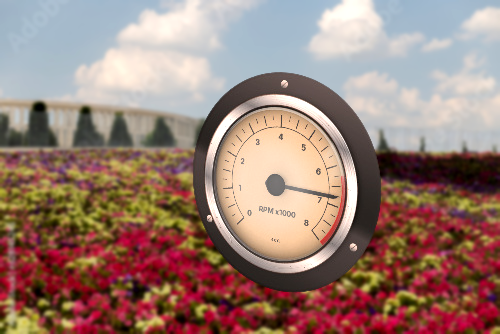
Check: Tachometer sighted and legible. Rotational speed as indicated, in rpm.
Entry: 6750 rpm
